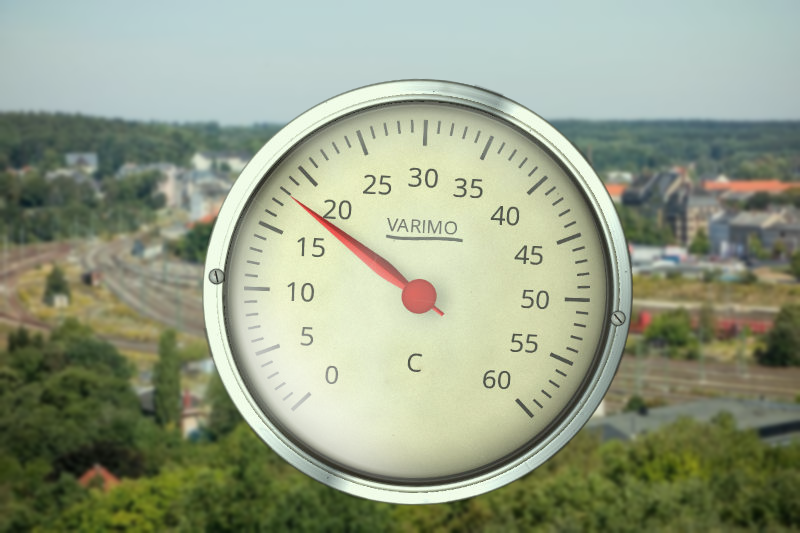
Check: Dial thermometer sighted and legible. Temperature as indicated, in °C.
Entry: 18 °C
